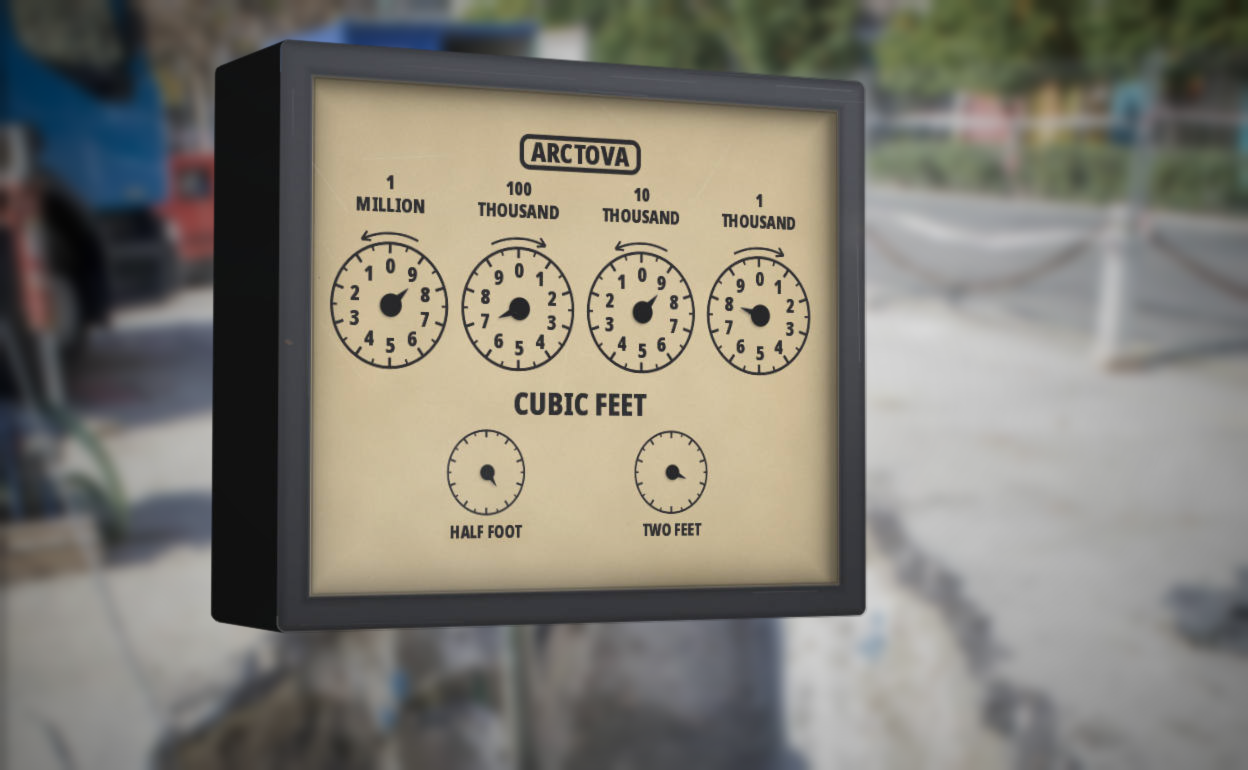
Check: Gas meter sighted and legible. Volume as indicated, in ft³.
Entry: 868800 ft³
